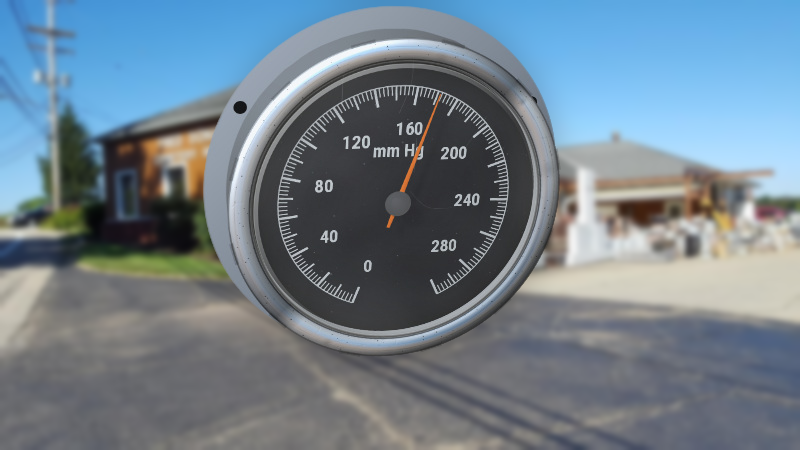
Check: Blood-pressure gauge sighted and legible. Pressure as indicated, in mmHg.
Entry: 170 mmHg
